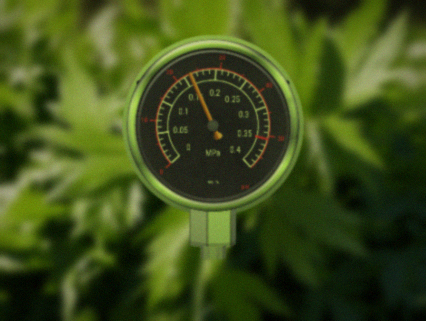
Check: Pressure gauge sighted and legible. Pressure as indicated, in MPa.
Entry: 0.16 MPa
